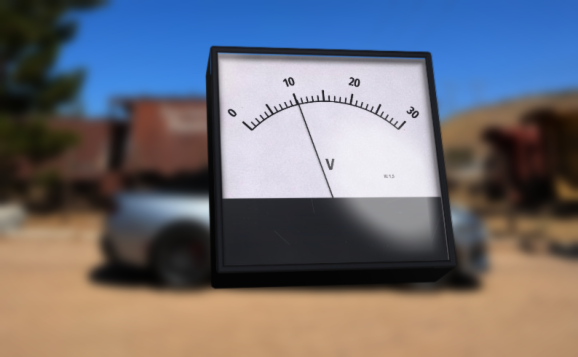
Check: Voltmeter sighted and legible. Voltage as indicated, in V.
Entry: 10 V
